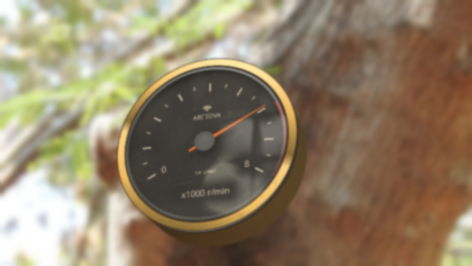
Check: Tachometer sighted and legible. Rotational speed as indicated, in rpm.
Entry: 6000 rpm
